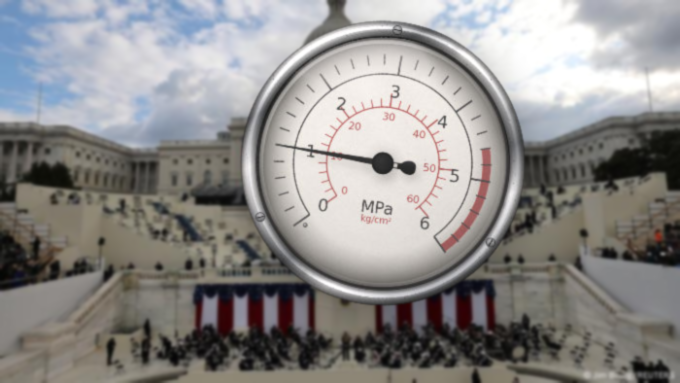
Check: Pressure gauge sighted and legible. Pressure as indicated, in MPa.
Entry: 1 MPa
